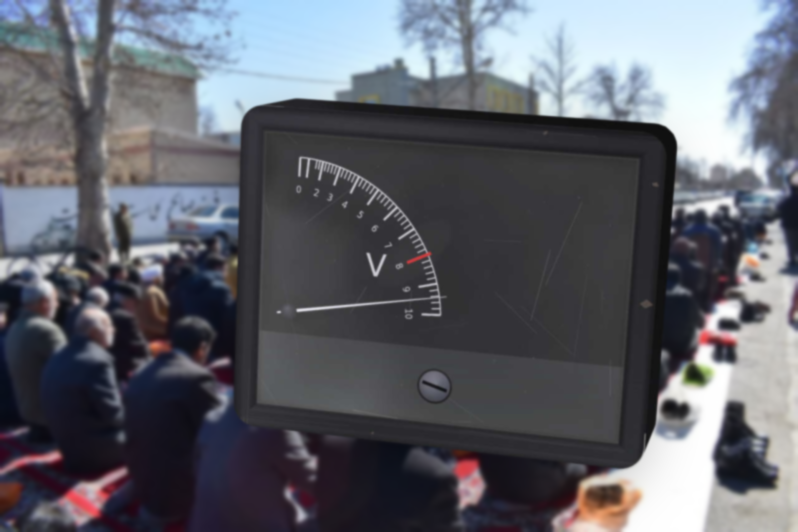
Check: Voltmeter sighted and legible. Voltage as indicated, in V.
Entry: 9.4 V
